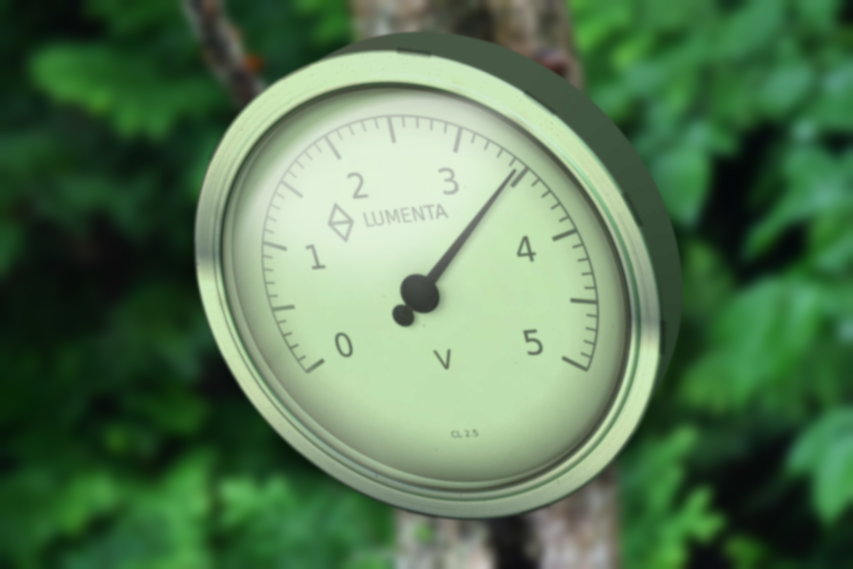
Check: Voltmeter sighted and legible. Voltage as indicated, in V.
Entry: 3.45 V
